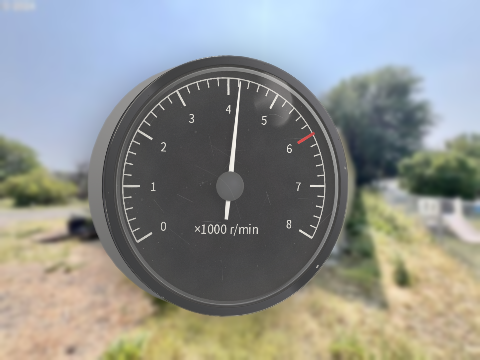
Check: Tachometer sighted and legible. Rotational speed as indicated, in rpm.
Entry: 4200 rpm
